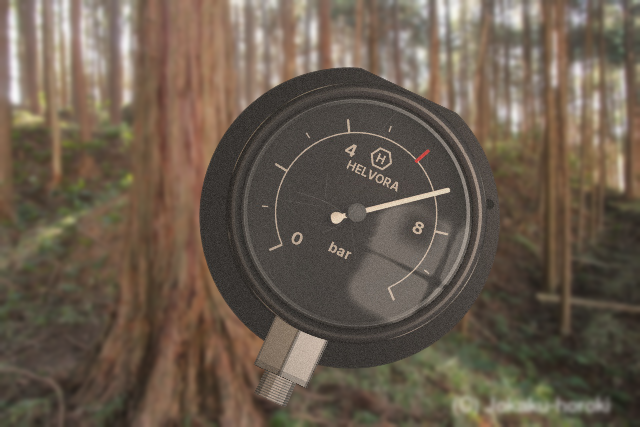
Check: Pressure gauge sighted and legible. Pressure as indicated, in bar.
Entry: 7 bar
